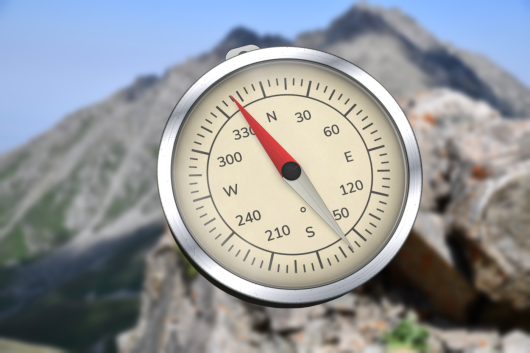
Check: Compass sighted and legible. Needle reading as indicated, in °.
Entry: 340 °
